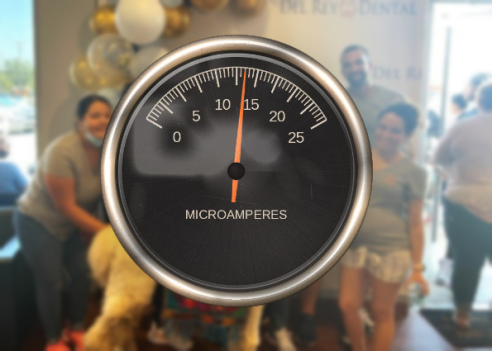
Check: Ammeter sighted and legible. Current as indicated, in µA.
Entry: 13.5 µA
